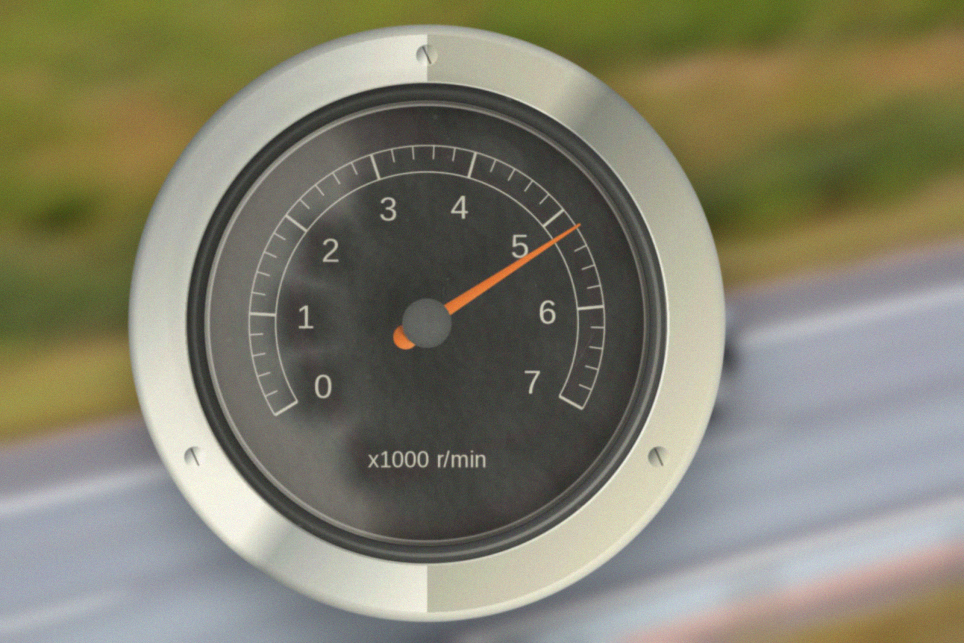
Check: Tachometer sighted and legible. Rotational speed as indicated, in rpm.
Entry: 5200 rpm
